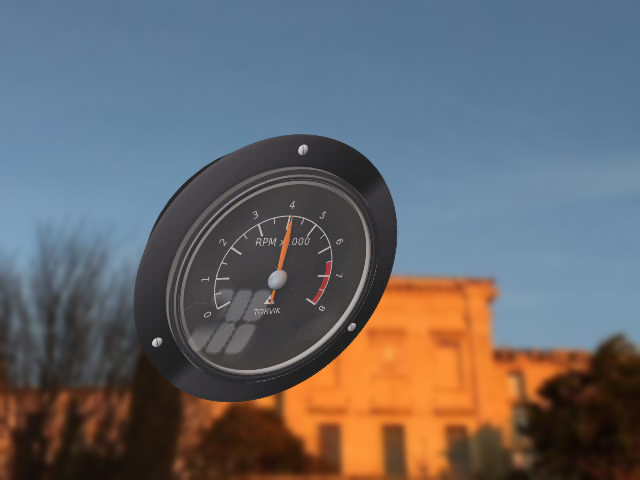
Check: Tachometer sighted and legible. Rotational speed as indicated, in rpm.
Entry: 4000 rpm
